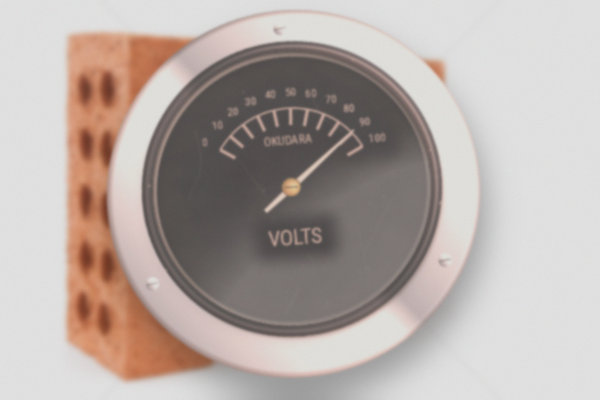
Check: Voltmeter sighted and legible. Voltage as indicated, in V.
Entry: 90 V
